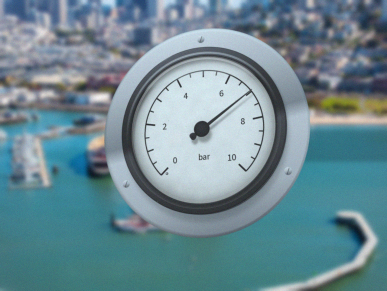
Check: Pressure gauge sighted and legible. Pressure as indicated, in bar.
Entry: 7 bar
